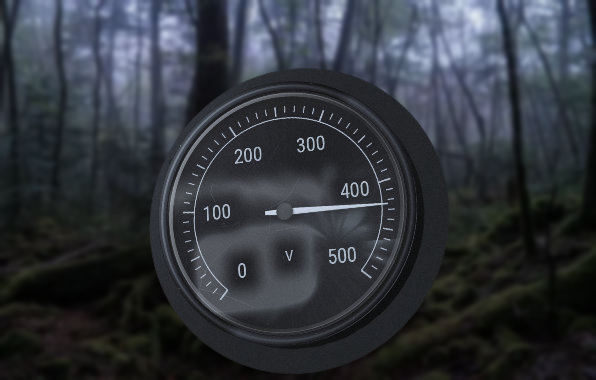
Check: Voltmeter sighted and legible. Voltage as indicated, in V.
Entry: 425 V
